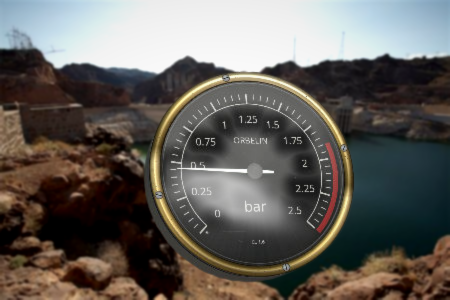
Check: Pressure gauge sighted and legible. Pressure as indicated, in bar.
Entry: 0.45 bar
